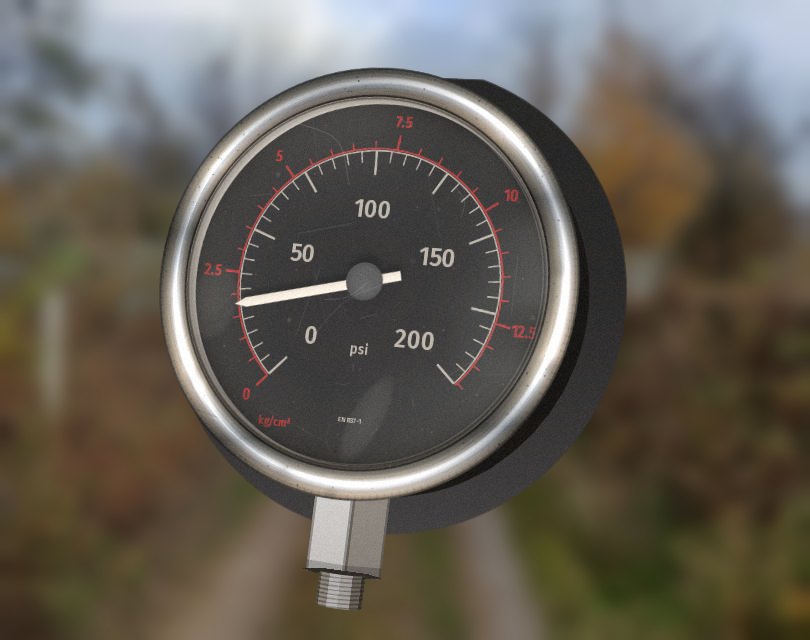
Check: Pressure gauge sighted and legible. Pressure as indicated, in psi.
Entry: 25 psi
